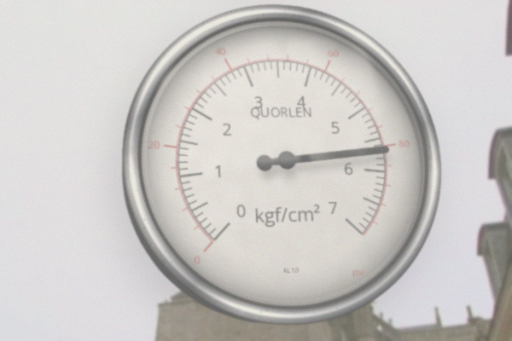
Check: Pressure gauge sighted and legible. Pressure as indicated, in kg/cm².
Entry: 5.7 kg/cm²
